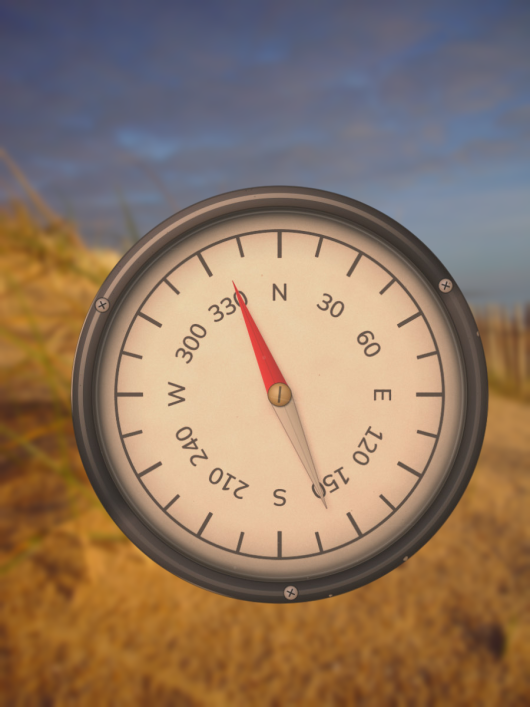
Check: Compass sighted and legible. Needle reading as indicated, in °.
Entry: 337.5 °
